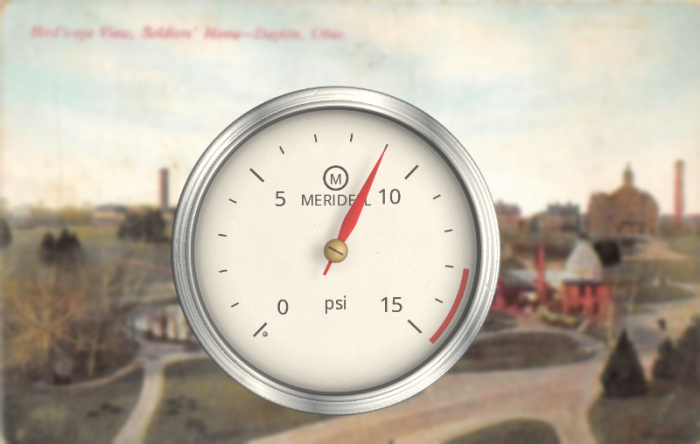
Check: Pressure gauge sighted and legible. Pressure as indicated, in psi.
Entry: 9 psi
